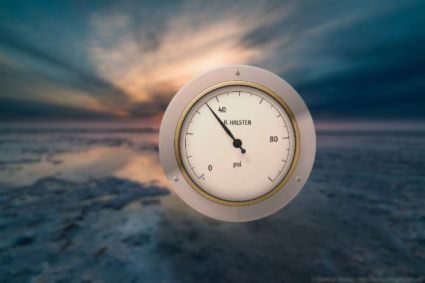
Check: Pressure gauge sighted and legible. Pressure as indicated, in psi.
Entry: 35 psi
